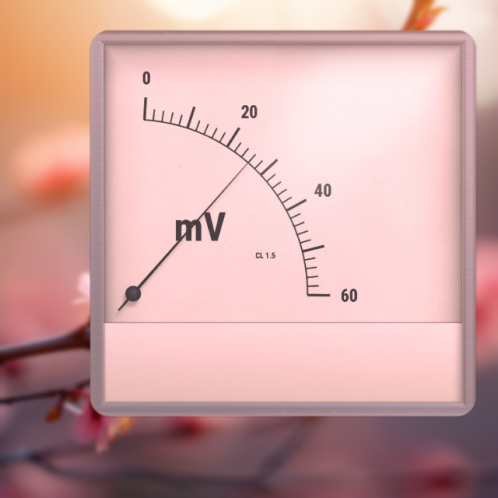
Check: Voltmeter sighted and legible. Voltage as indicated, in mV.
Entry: 26 mV
